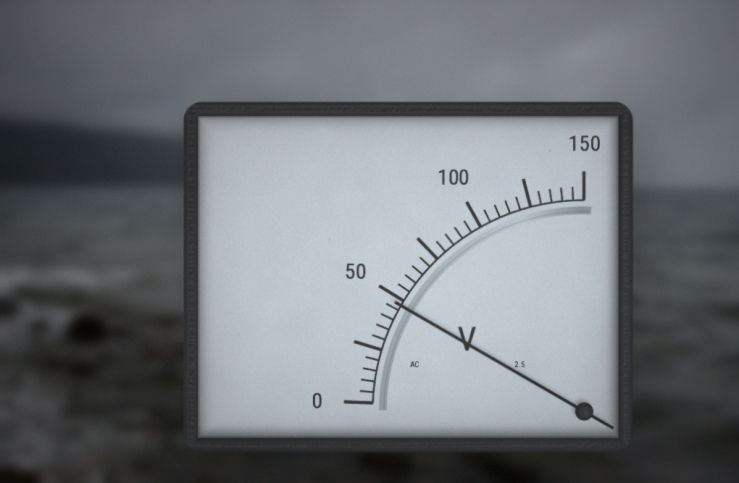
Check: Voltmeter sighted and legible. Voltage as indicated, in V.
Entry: 47.5 V
